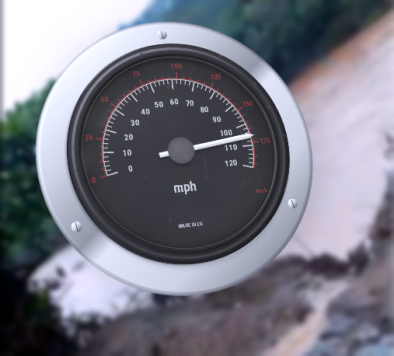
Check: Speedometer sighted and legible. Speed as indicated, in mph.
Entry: 106 mph
